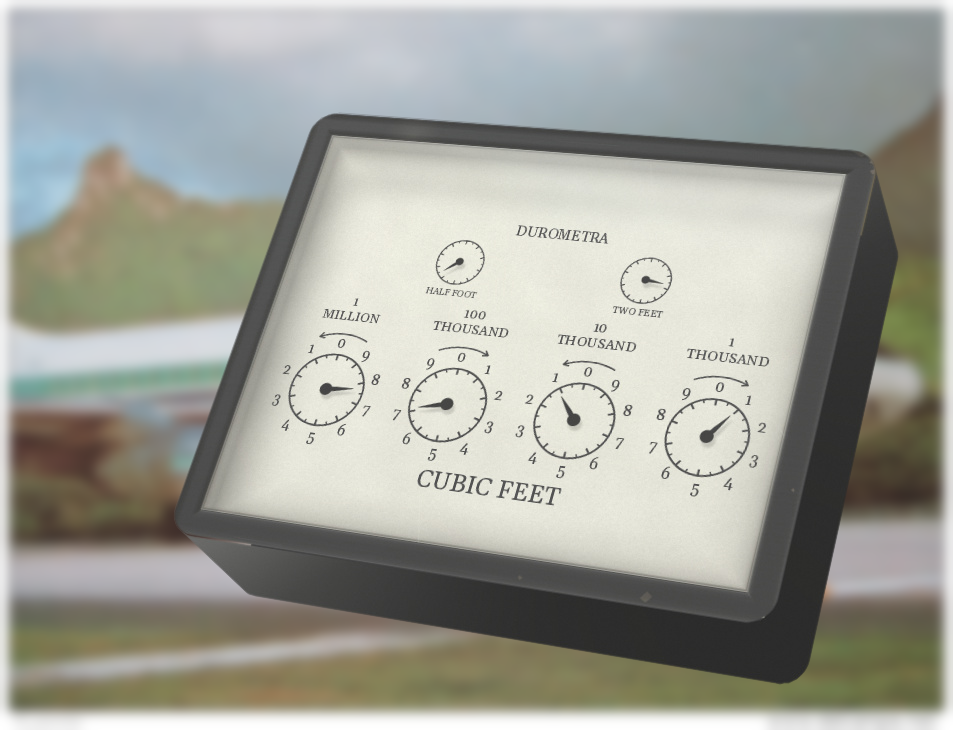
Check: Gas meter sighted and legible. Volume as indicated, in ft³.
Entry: 771100 ft³
